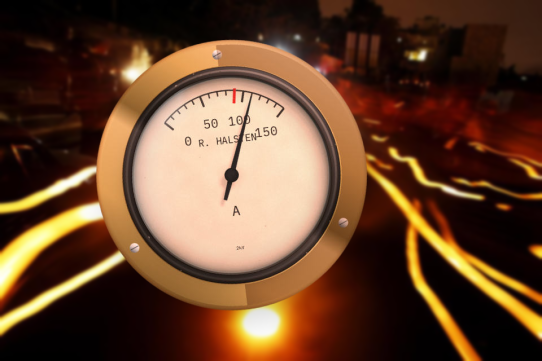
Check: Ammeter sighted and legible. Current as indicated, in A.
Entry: 110 A
